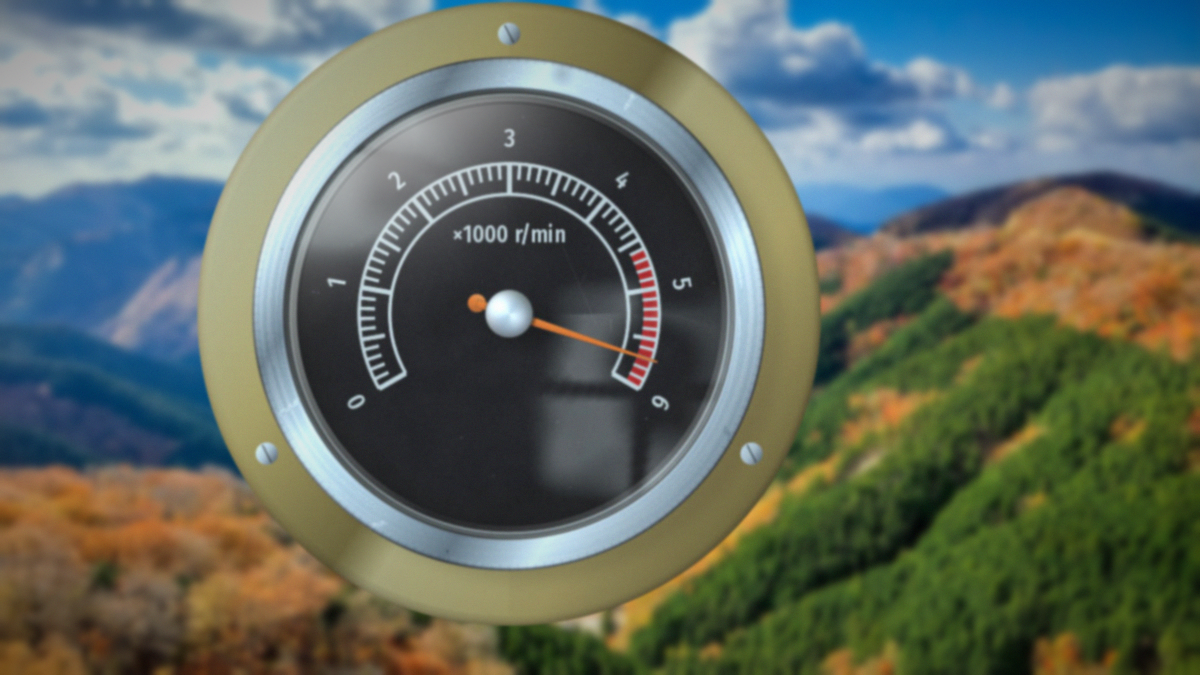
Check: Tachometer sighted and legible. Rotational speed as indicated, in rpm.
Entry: 5700 rpm
